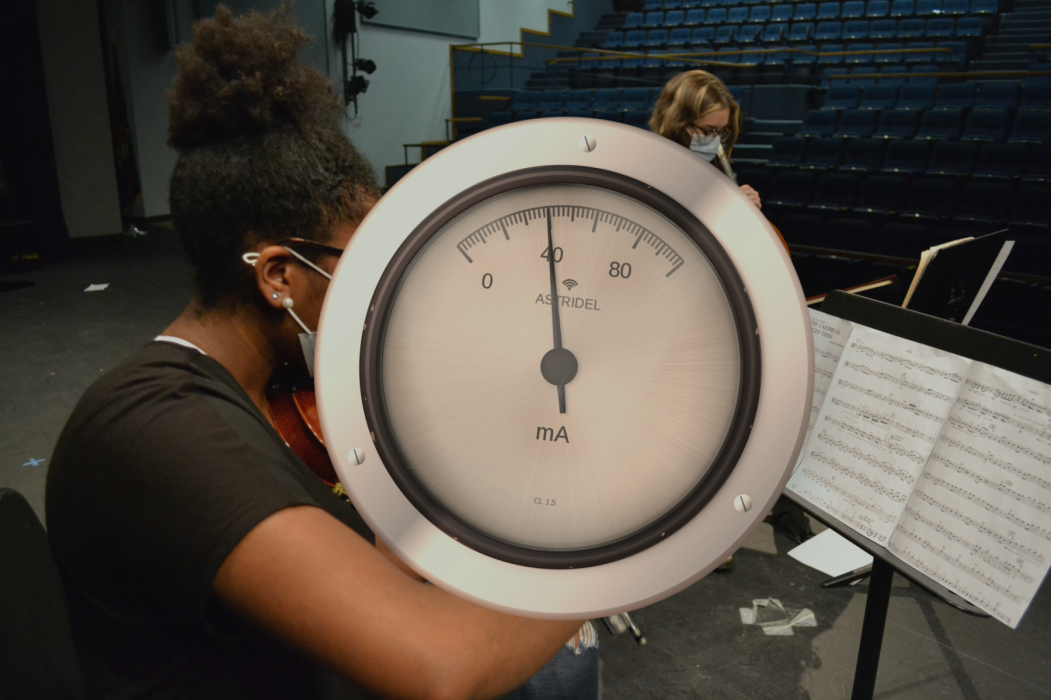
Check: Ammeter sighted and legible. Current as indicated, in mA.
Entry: 40 mA
